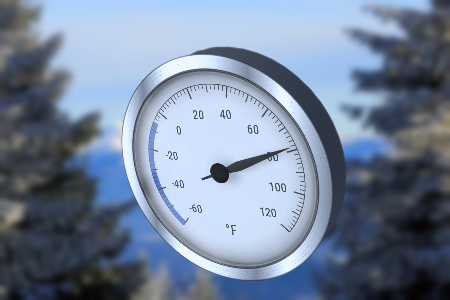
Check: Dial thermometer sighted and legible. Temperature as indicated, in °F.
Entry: 78 °F
